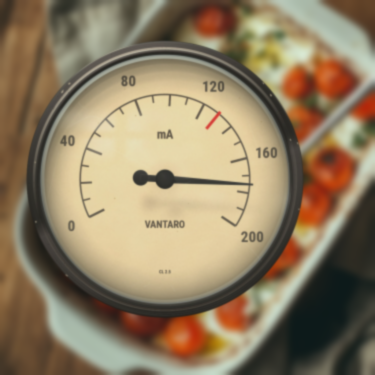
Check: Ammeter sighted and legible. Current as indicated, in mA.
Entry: 175 mA
